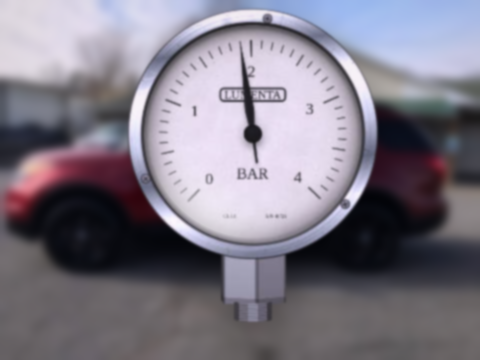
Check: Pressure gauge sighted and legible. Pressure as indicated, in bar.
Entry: 1.9 bar
